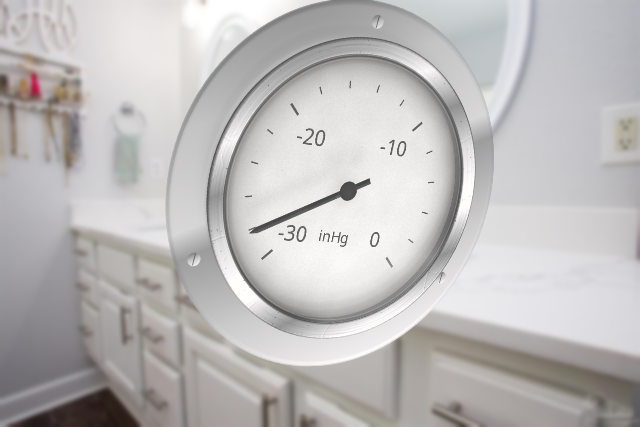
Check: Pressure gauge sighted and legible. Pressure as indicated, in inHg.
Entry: -28 inHg
